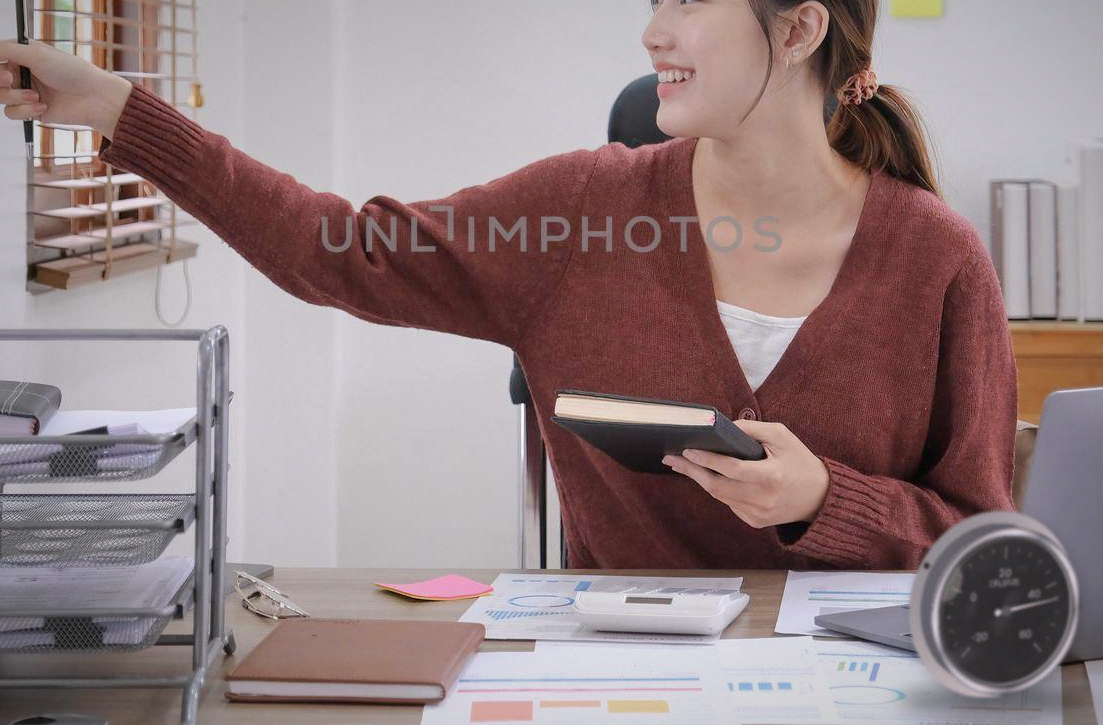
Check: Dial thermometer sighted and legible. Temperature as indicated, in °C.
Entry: 44 °C
